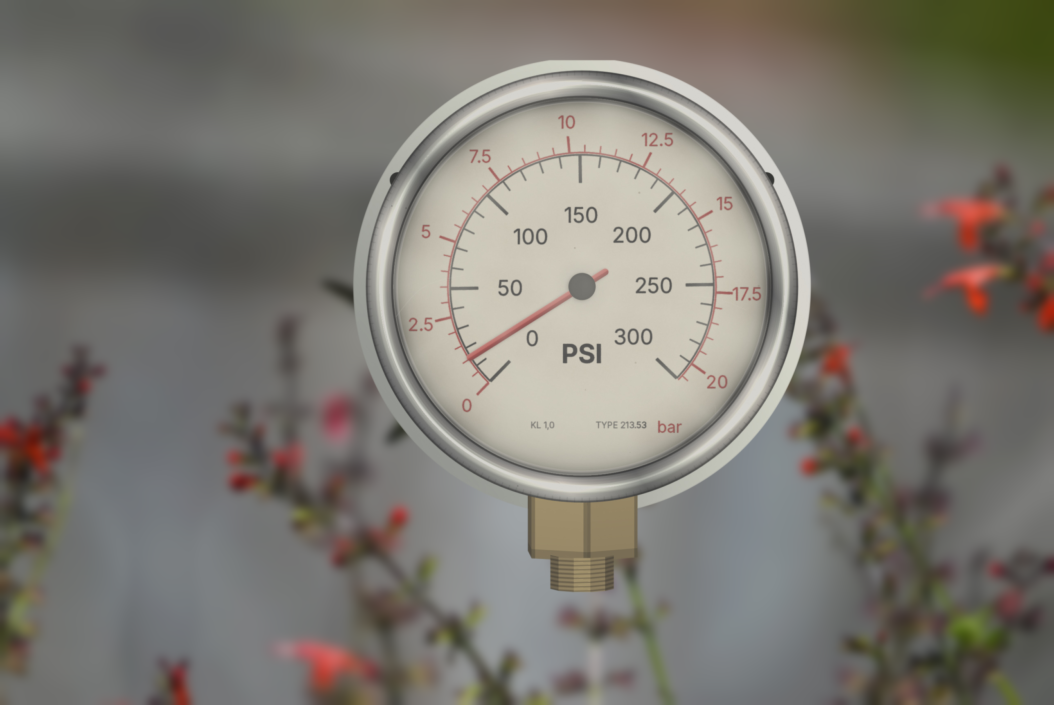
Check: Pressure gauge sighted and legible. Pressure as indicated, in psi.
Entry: 15 psi
